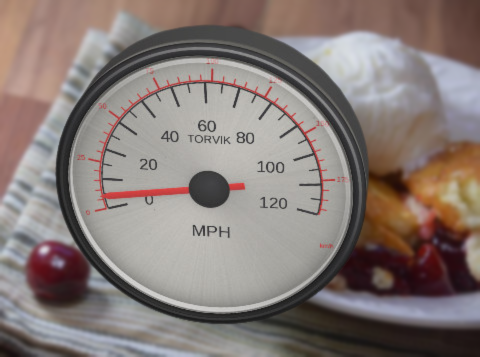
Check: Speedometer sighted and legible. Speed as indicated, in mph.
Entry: 5 mph
